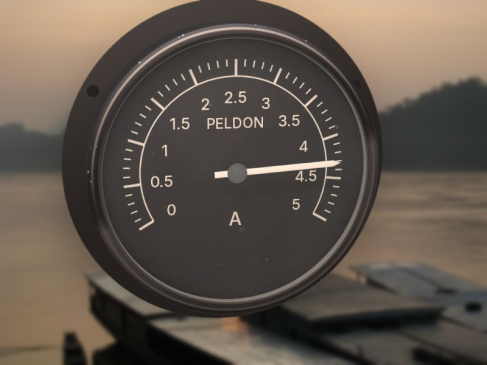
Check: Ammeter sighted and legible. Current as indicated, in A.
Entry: 4.3 A
